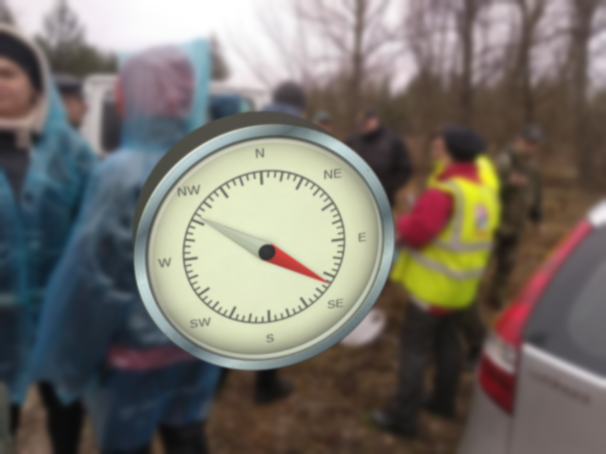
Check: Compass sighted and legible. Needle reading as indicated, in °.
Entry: 125 °
